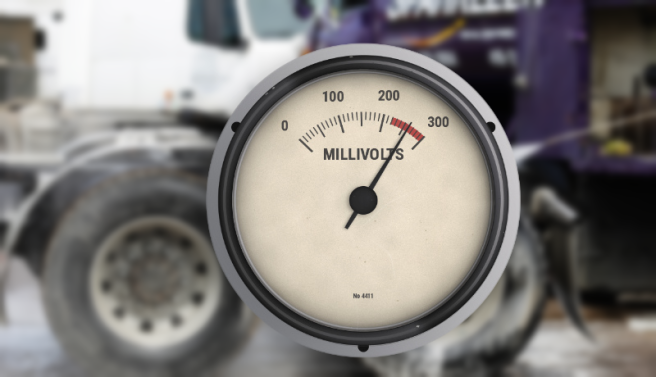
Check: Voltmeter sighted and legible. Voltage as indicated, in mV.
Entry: 260 mV
